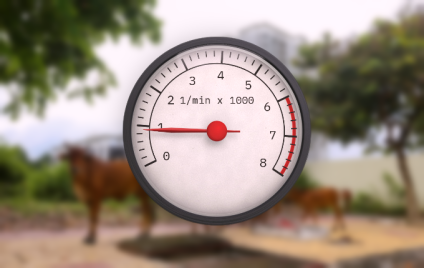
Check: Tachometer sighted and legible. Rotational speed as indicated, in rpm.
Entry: 900 rpm
